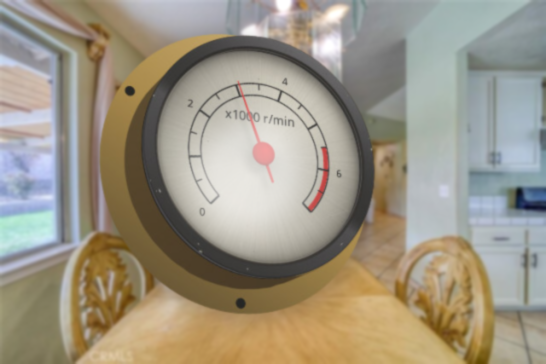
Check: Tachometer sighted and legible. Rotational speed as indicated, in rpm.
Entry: 3000 rpm
